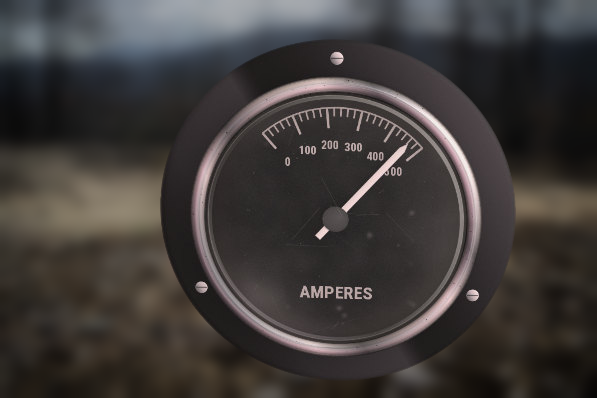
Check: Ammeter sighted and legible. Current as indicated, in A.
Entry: 460 A
